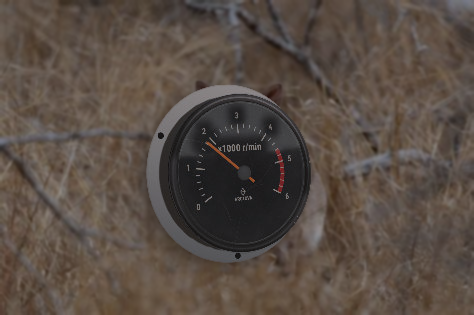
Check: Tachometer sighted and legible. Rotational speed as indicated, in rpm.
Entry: 1800 rpm
